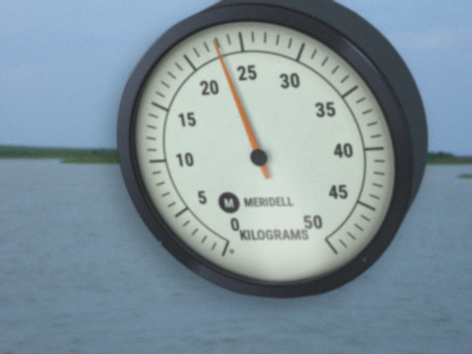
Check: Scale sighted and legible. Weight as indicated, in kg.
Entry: 23 kg
